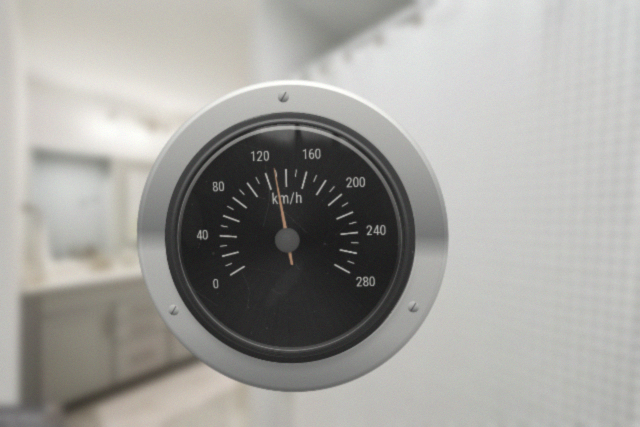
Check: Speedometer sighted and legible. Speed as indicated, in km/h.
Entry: 130 km/h
